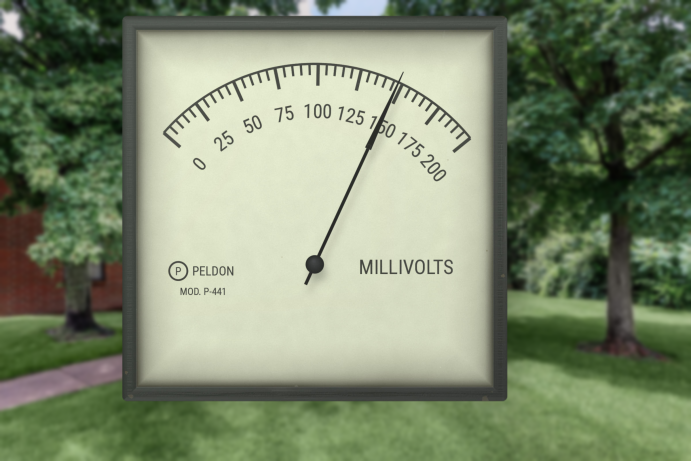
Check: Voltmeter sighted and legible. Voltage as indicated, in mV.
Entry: 147.5 mV
